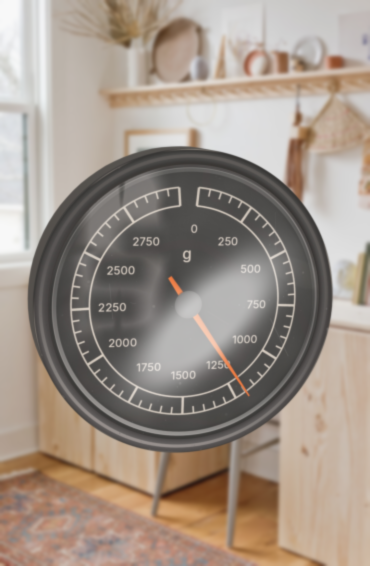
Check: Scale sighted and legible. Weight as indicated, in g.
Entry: 1200 g
